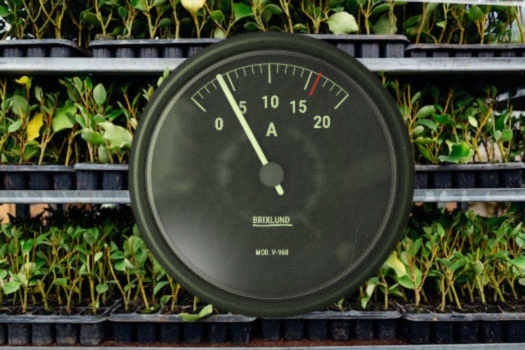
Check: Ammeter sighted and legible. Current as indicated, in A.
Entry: 4 A
